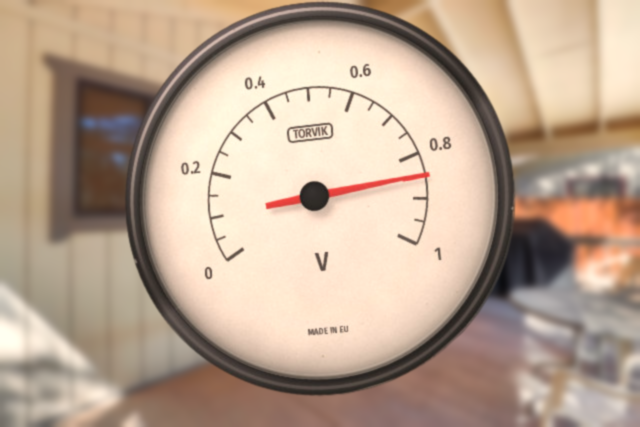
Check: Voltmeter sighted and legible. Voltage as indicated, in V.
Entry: 0.85 V
